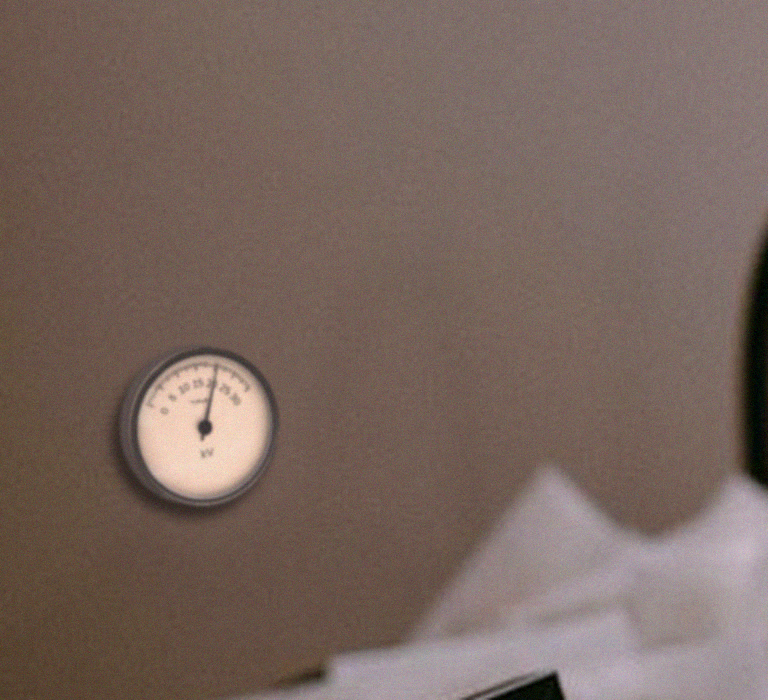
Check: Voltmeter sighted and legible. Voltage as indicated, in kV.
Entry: 20 kV
